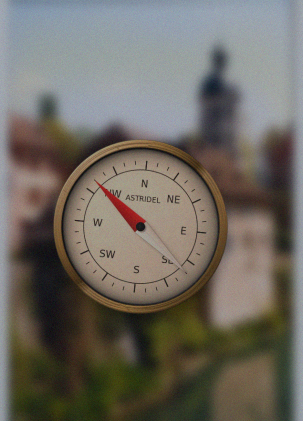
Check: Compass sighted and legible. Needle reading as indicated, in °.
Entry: 310 °
